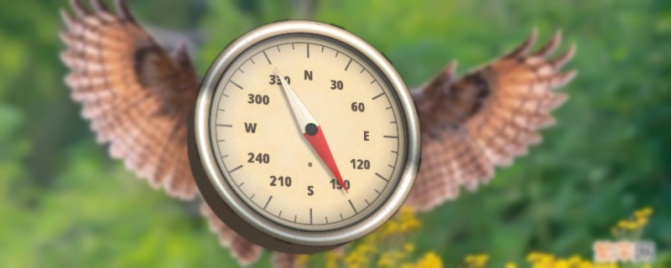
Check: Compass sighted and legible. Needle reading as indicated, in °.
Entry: 150 °
